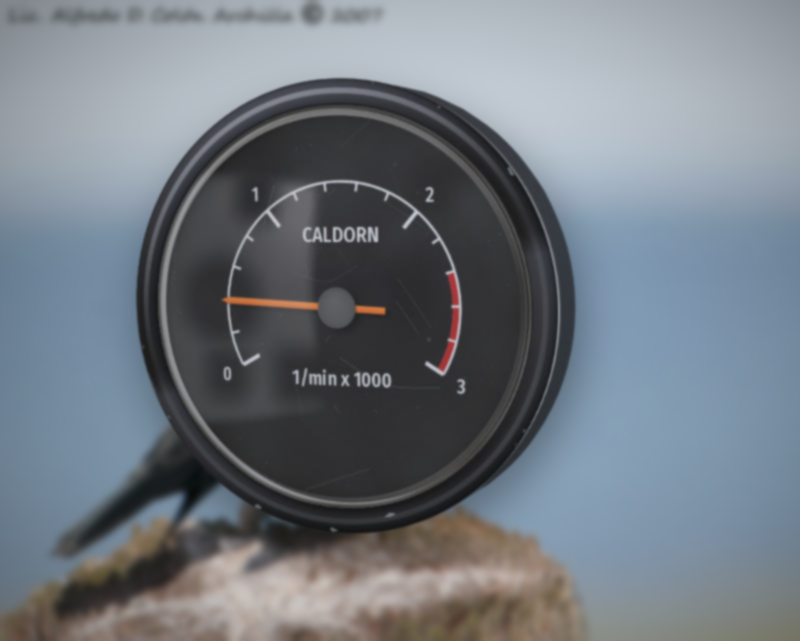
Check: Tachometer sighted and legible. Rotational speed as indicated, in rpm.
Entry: 400 rpm
